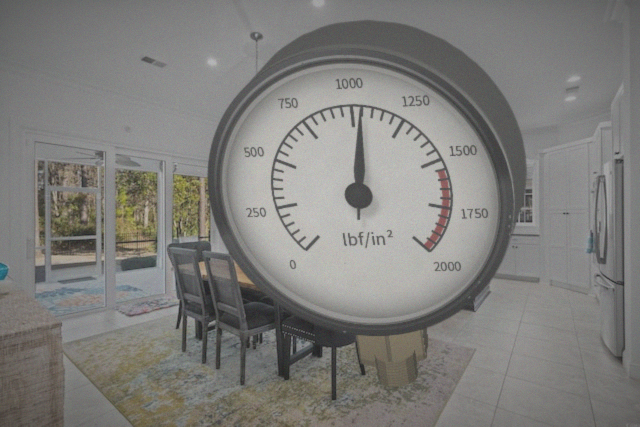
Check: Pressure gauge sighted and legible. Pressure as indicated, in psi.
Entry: 1050 psi
